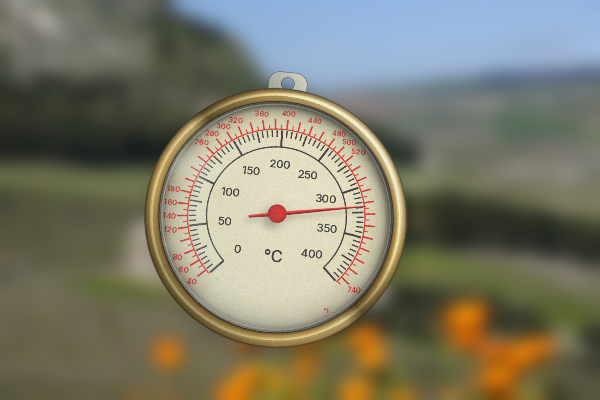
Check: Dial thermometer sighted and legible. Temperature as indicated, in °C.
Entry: 320 °C
